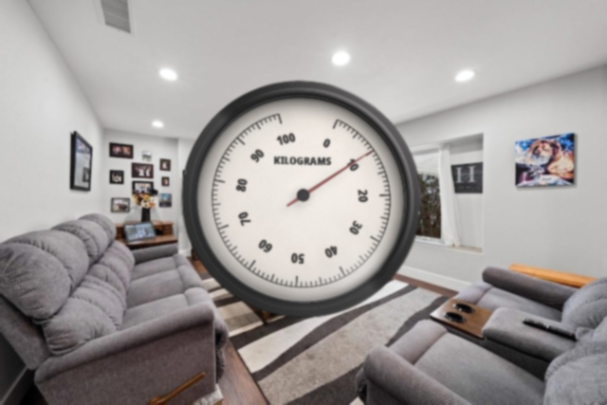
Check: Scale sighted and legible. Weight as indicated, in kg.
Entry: 10 kg
